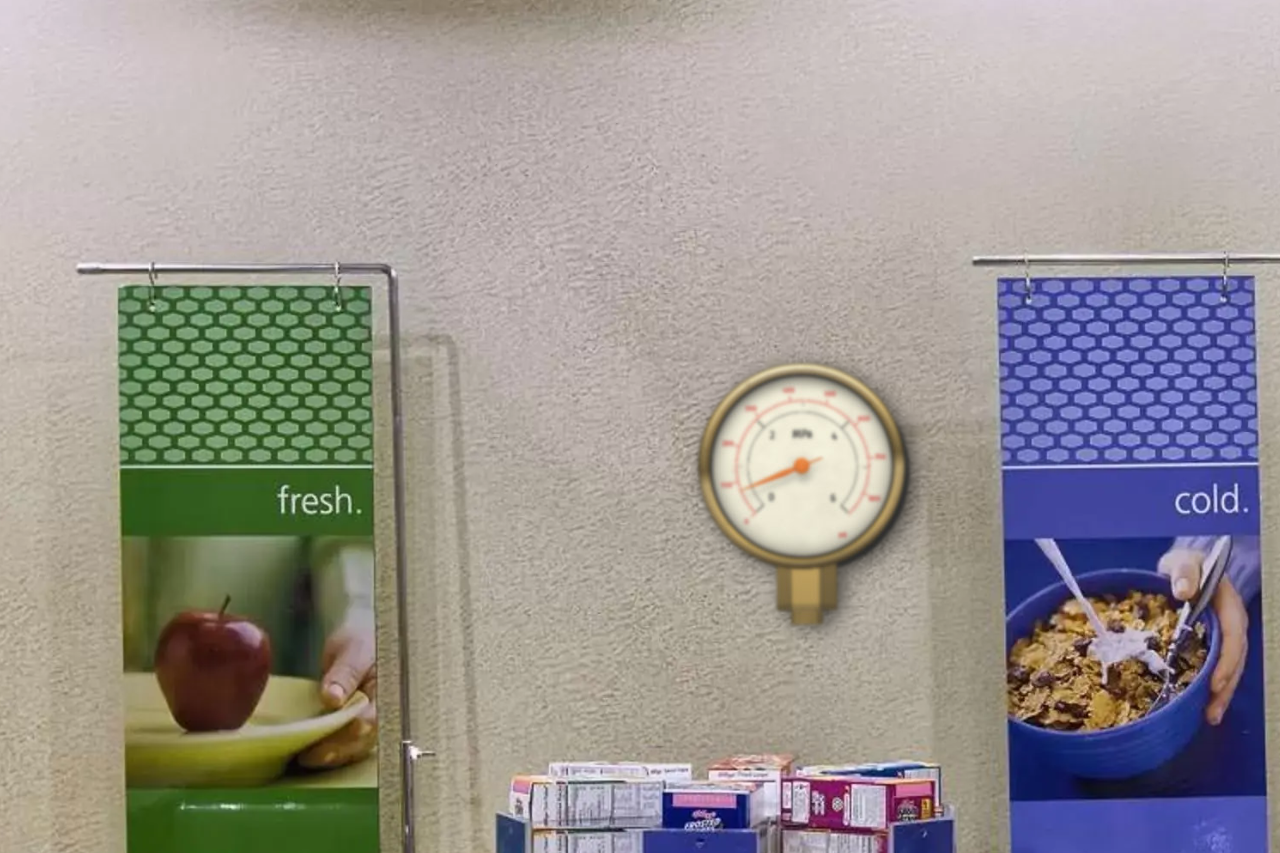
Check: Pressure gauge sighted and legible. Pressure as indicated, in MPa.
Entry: 0.5 MPa
